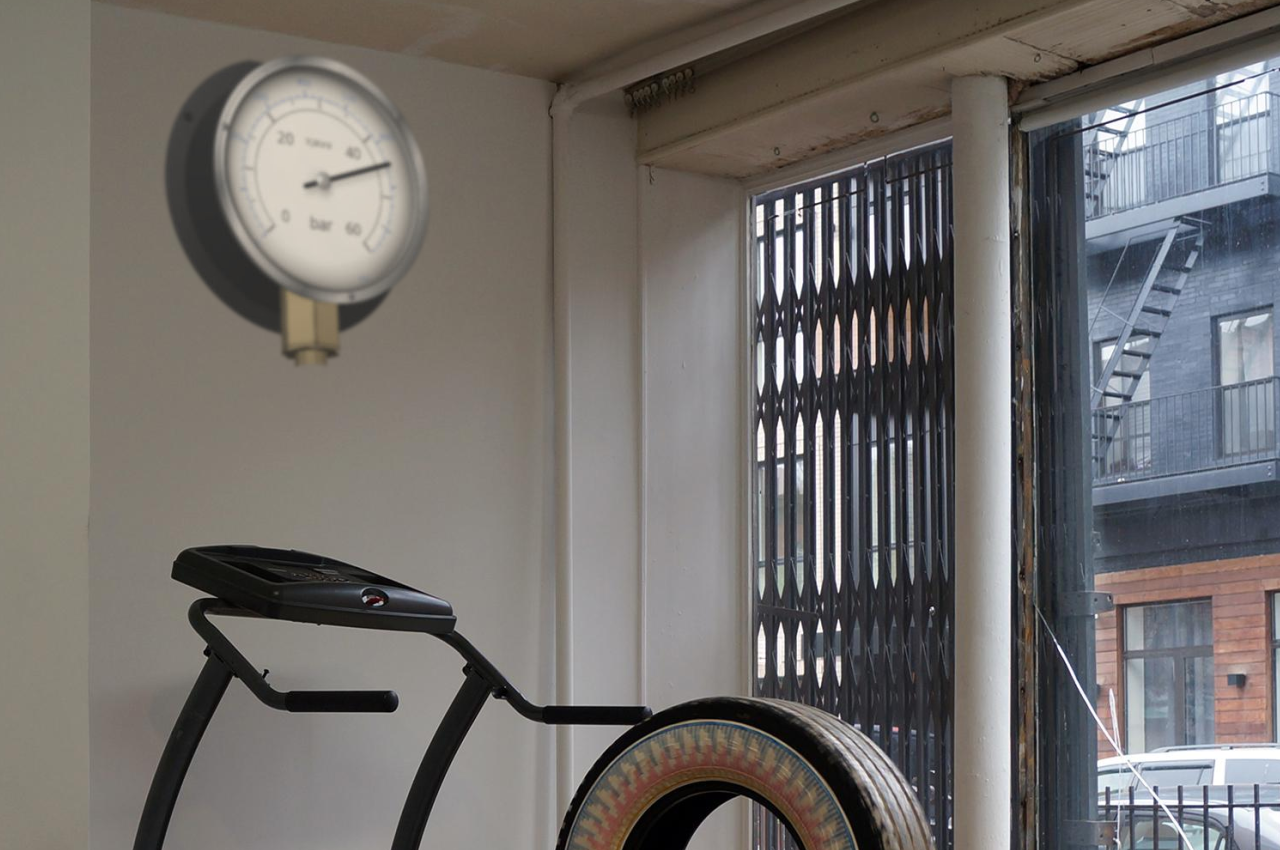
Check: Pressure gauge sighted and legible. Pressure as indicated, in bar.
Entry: 45 bar
